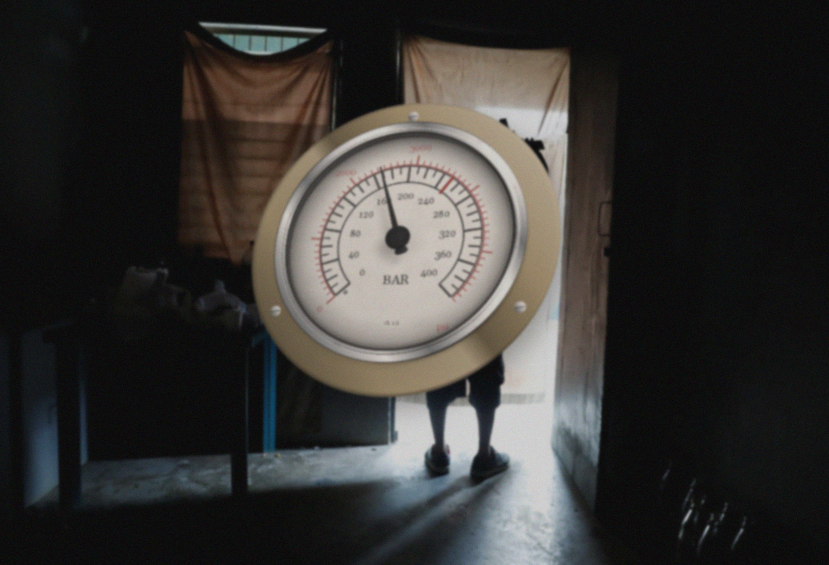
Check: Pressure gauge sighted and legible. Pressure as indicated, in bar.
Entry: 170 bar
